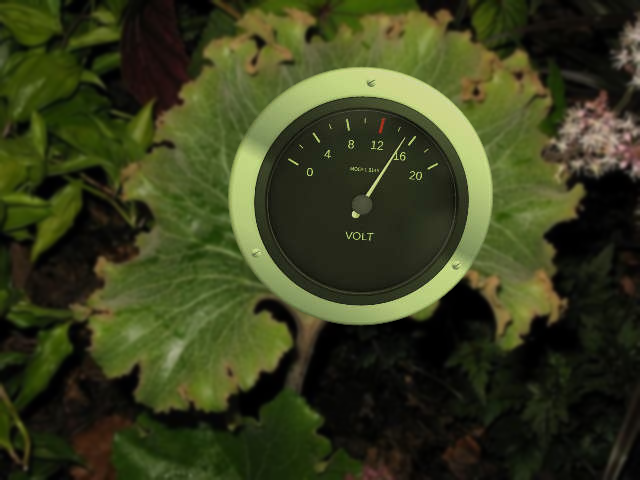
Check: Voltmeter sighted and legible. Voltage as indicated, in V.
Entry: 15 V
